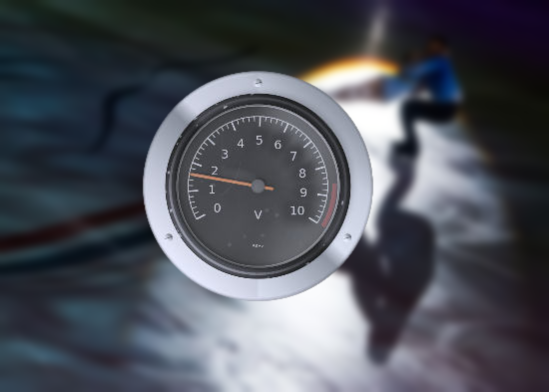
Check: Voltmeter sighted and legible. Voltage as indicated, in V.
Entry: 1.6 V
